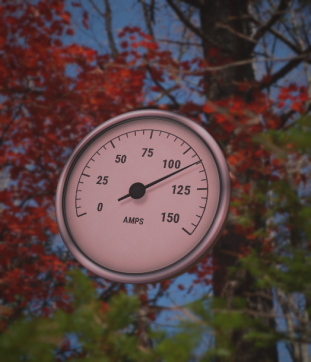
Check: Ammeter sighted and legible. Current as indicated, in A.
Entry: 110 A
